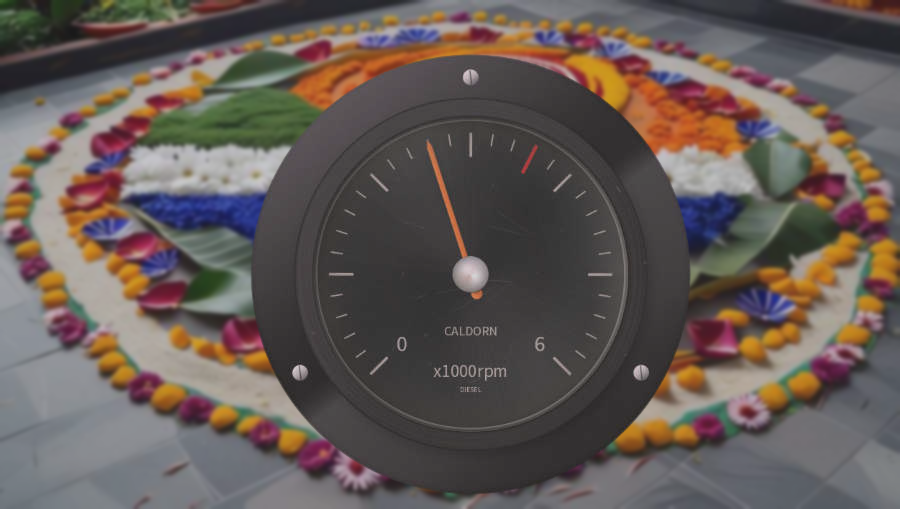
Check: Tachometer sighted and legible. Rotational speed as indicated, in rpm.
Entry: 2600 rpm
